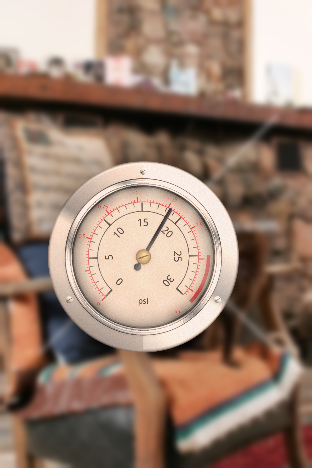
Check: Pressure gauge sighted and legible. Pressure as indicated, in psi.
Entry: 18.5 psi
